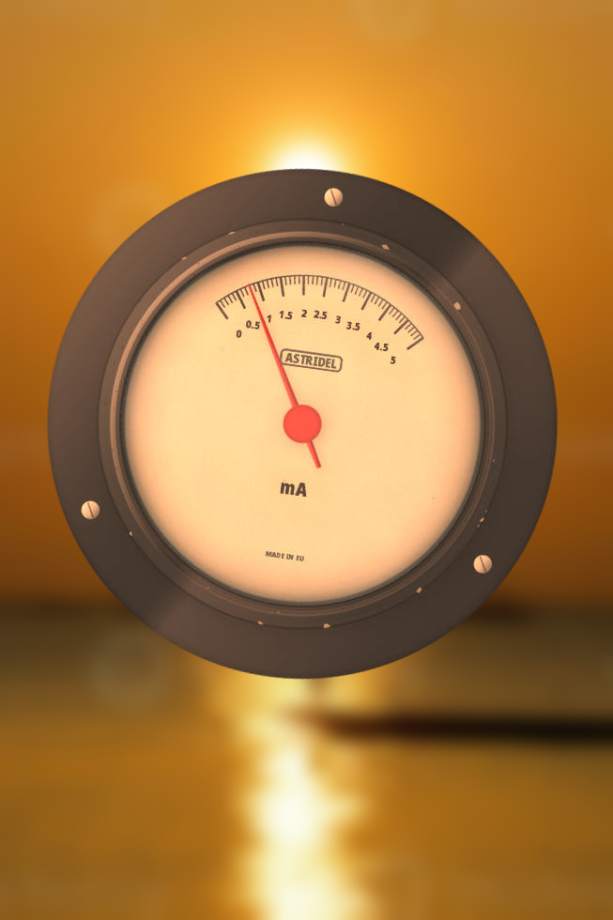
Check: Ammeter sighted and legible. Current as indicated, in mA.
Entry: 0.8 mA
